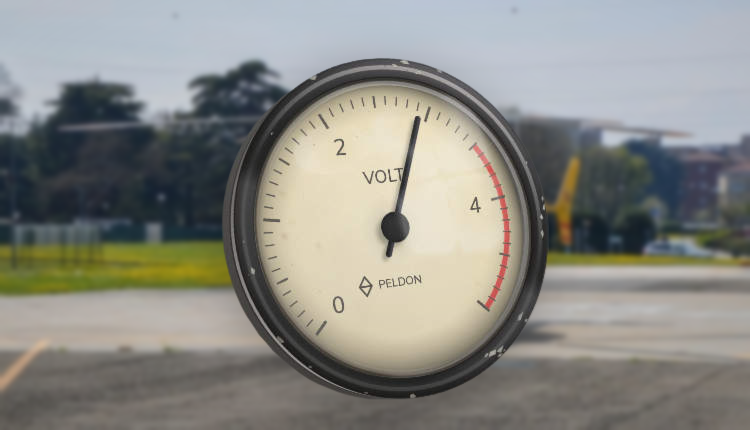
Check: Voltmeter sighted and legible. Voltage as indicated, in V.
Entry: 2.9 V
